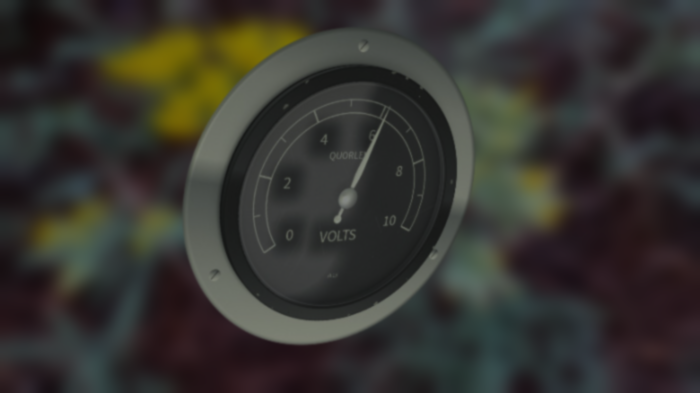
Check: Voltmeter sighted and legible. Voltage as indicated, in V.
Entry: 6 V
